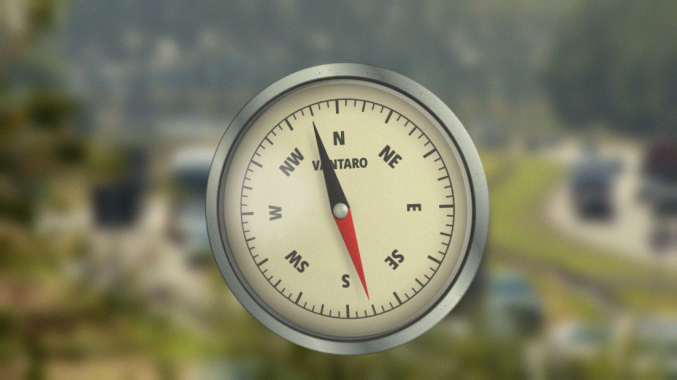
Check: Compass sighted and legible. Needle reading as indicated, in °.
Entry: 165 °
